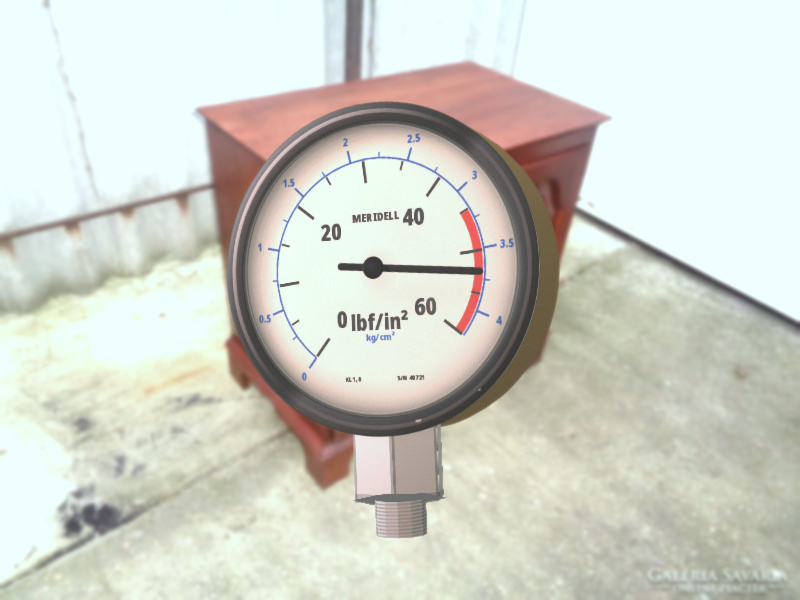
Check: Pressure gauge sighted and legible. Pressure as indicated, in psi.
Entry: 52.5 psi
